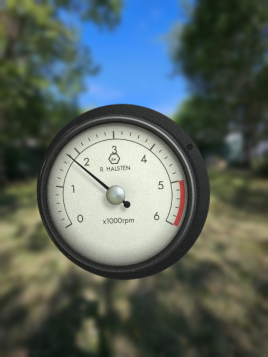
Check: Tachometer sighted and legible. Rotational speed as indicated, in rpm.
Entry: 1800 rpm
